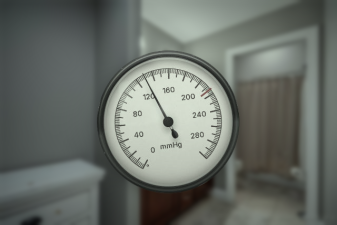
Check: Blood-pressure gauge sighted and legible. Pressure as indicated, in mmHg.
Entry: 130 mmHg
